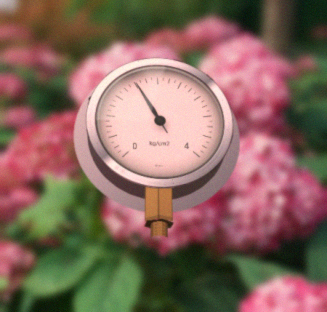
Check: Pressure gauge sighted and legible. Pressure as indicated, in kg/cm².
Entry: 1.6 kg/cm²
